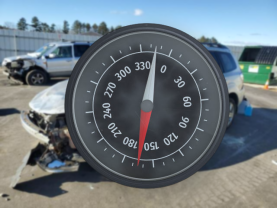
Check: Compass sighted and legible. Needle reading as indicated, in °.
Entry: 165 °
